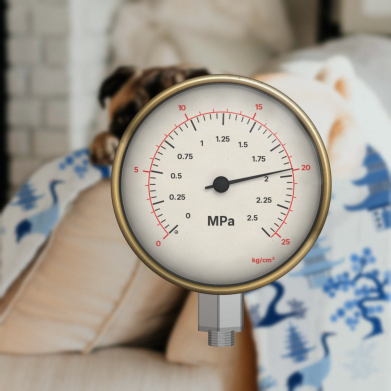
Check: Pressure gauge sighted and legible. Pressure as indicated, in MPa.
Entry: 1.95 MPa
